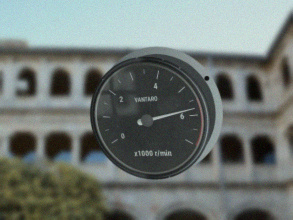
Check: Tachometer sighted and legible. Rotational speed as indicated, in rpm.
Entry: 5750 rpm
